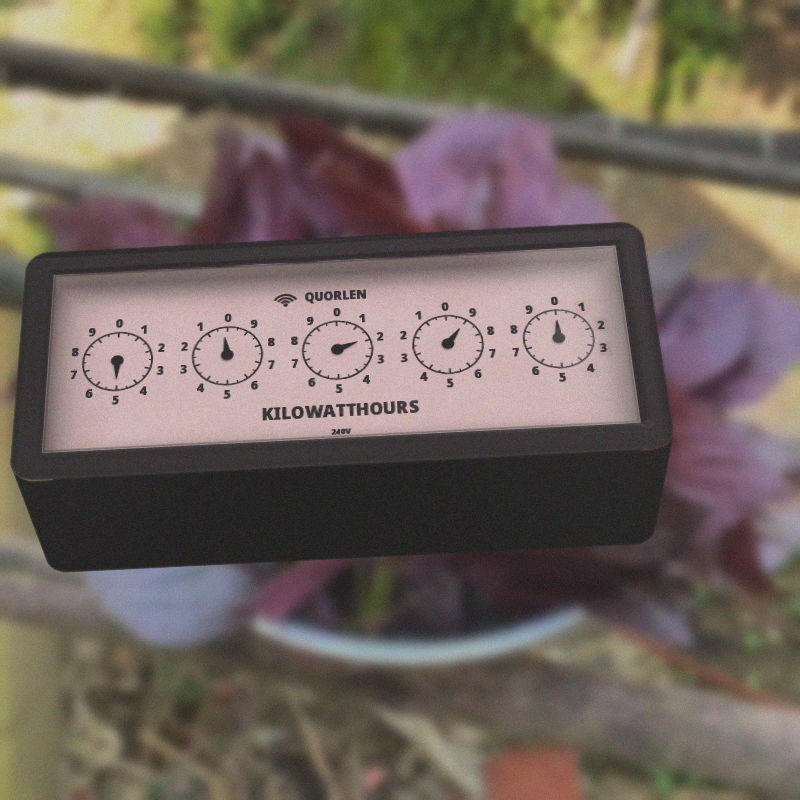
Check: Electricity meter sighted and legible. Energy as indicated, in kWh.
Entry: 50190 kWh
